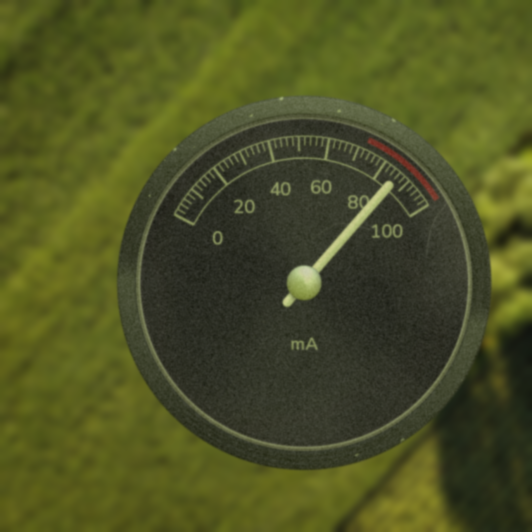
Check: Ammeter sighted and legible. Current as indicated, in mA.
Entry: 86 mA
